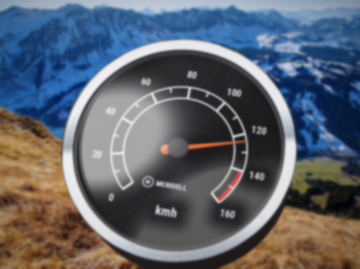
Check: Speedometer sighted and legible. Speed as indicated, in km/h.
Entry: 125 km/h
